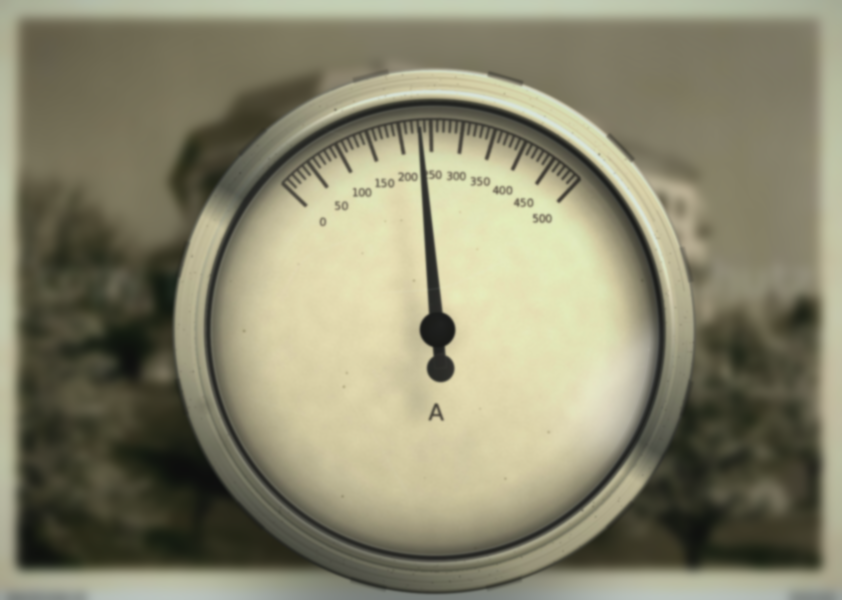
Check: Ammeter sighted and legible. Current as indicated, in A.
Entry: 230 A
